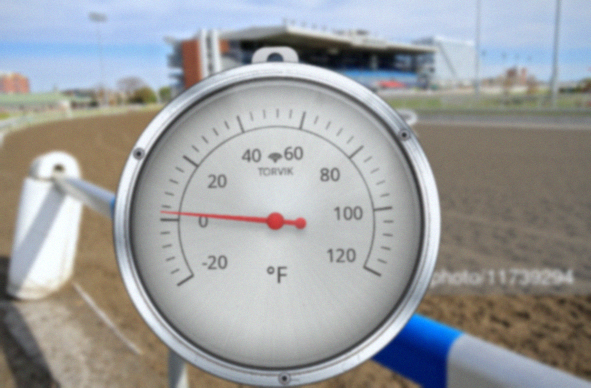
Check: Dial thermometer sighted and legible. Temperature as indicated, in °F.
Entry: 2 °F
